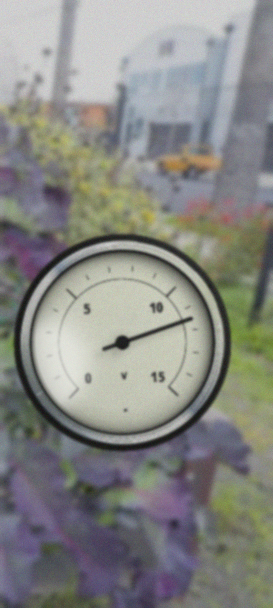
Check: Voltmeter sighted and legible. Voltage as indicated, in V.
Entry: 11.5 V
